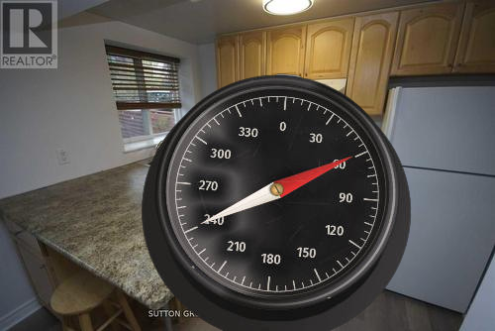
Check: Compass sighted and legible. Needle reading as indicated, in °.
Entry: 60 °
